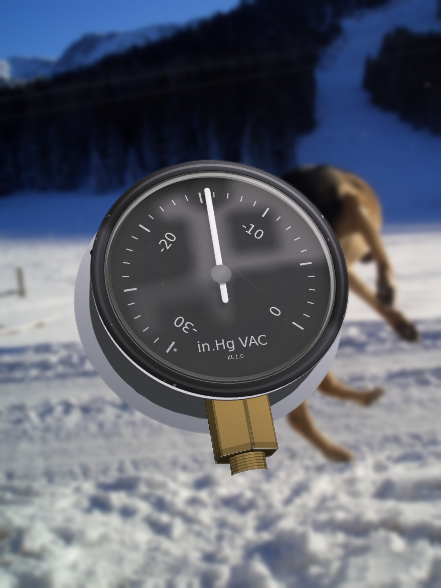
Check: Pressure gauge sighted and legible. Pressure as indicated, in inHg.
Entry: -14.5 inHg
